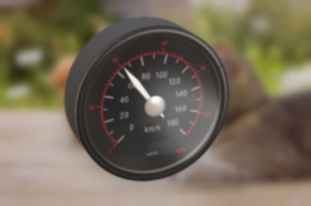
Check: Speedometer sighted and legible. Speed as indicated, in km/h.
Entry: 65 km/h
